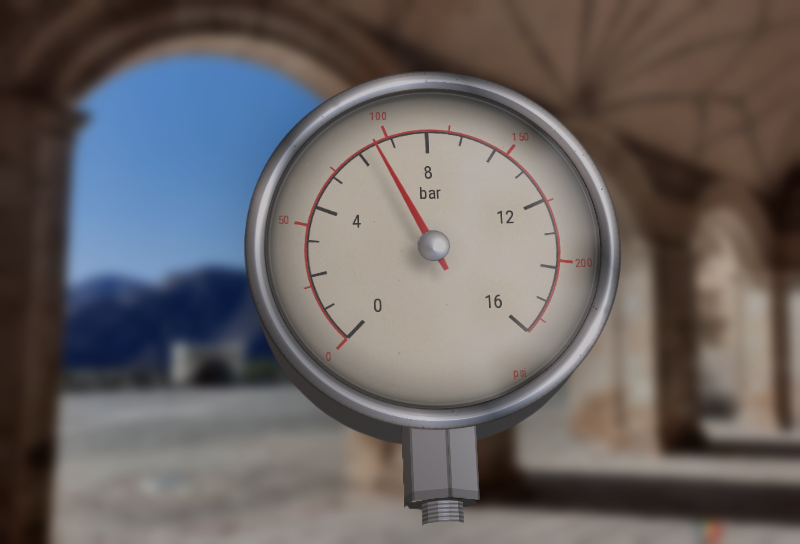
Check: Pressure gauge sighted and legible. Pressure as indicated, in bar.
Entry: 6.5 bar
